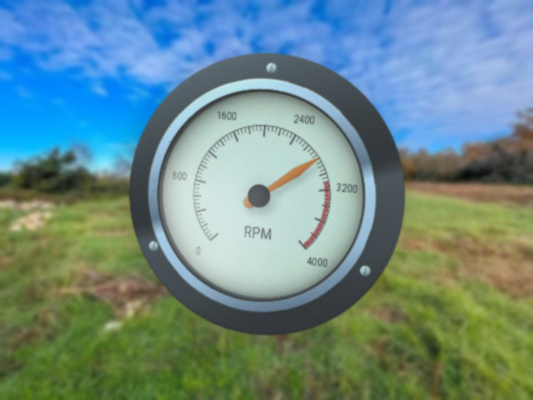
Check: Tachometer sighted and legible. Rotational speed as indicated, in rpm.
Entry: 2800 rpm
